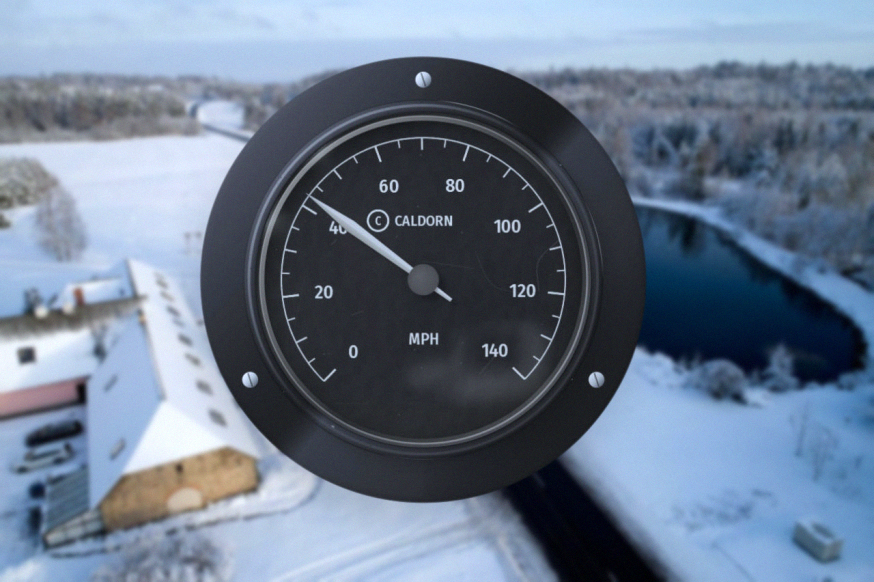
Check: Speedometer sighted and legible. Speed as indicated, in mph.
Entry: 42.5 mph
